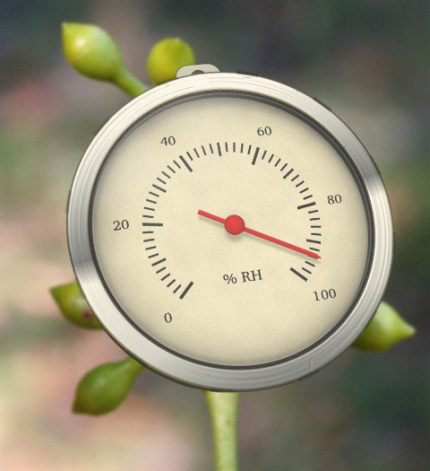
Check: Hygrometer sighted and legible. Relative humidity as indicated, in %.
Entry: 94 %
